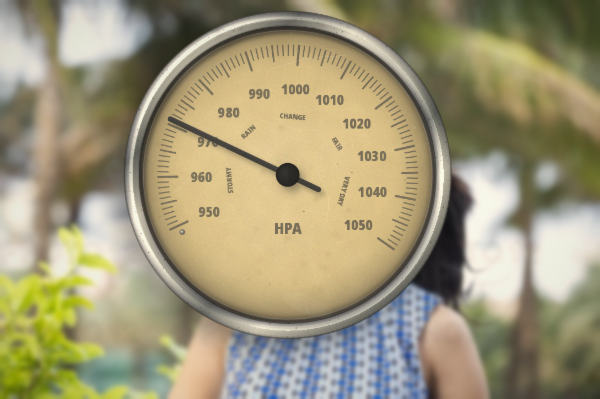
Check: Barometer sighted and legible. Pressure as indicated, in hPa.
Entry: 971 hPa
